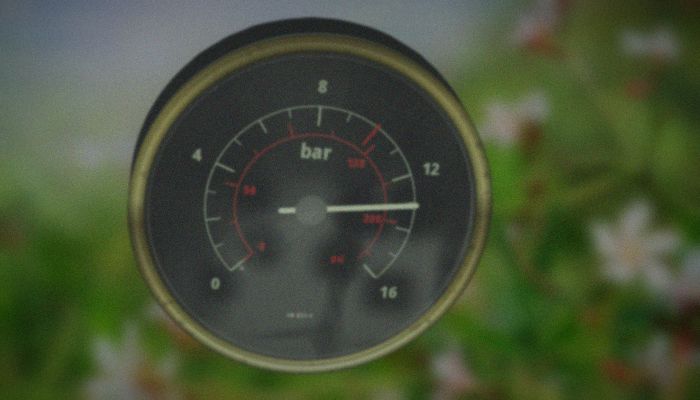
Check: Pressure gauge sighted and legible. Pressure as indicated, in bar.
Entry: 13 bar
